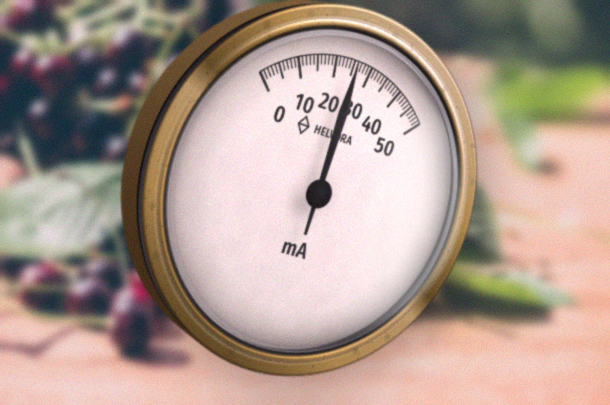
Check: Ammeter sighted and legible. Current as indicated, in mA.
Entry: 25 mA
